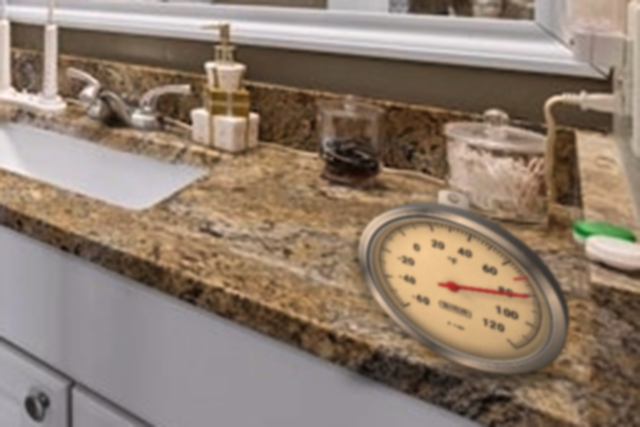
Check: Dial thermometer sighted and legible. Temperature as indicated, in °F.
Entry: 80 °F
